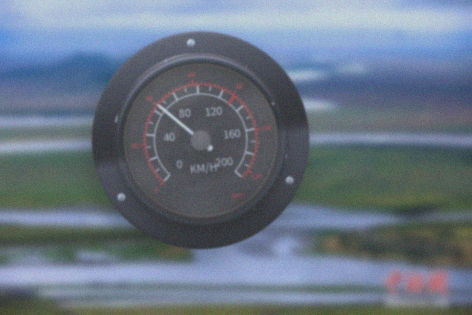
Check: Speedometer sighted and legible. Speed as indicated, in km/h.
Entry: 65 km/h
